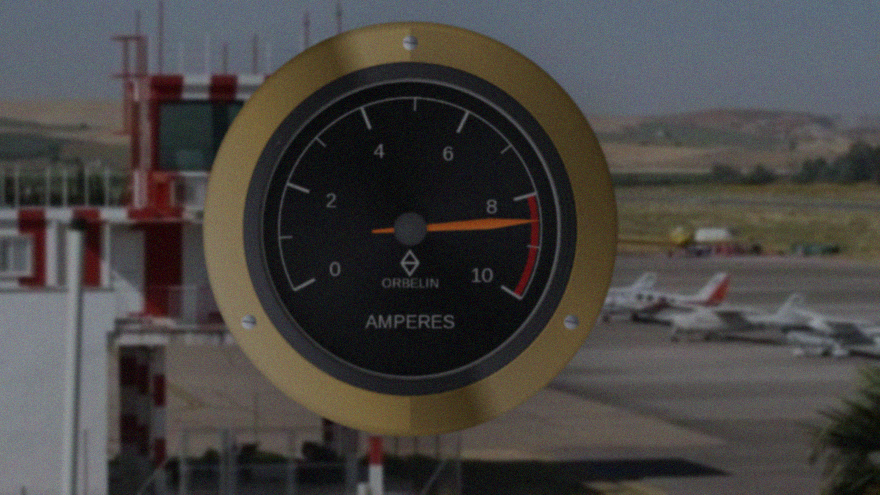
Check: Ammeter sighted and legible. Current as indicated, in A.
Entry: 8.5 A
